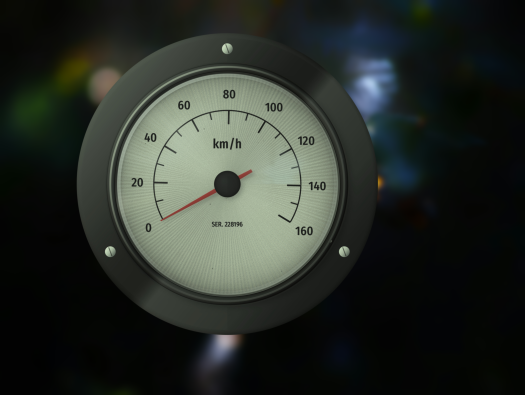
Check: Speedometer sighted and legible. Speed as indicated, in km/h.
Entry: 0 km/h
